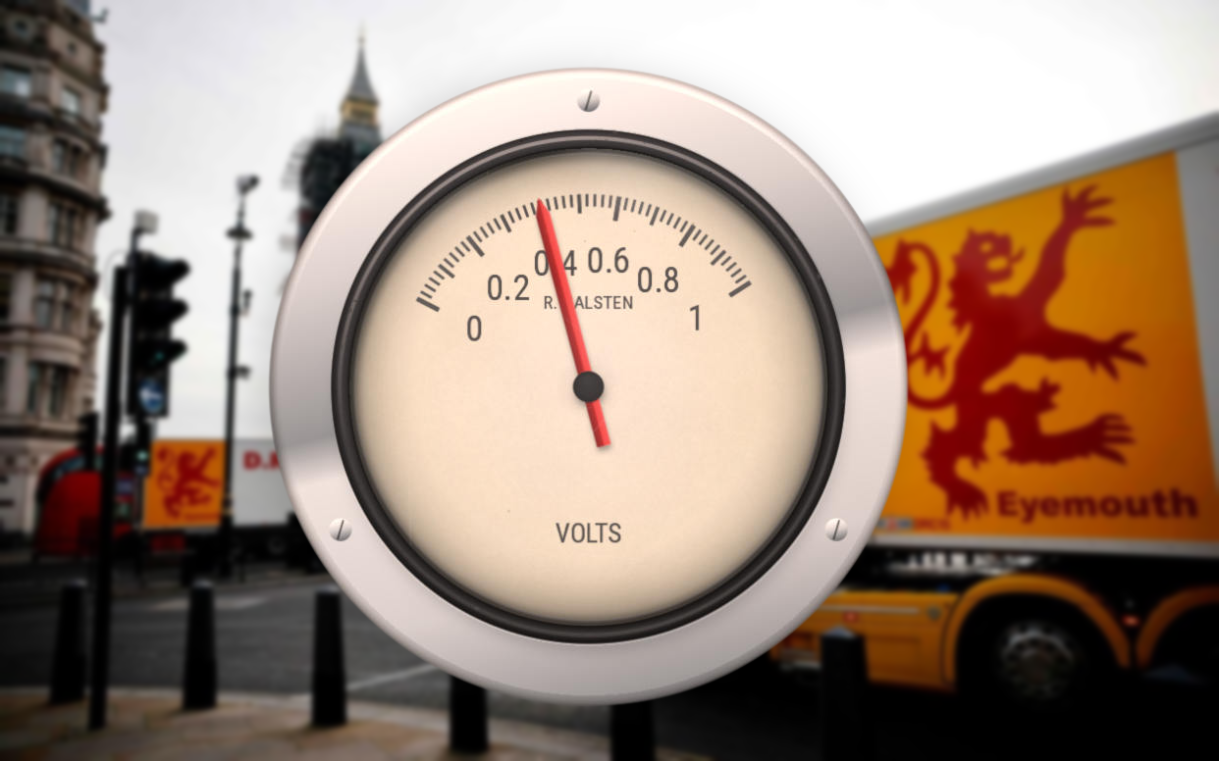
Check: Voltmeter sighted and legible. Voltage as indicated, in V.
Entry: 0.4 V
